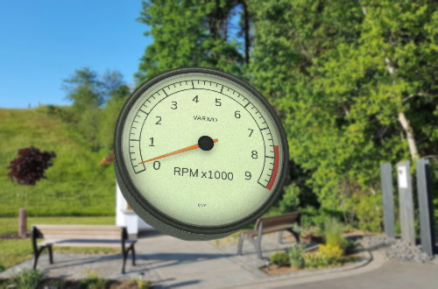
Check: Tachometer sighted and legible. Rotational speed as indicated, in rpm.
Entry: 200 rpm
